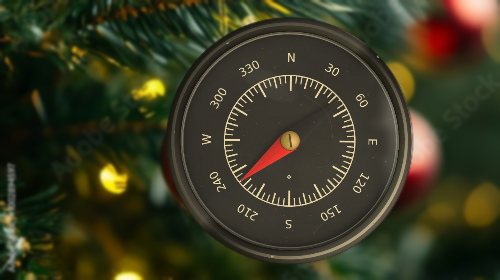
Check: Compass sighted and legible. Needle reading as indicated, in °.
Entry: 230 °
